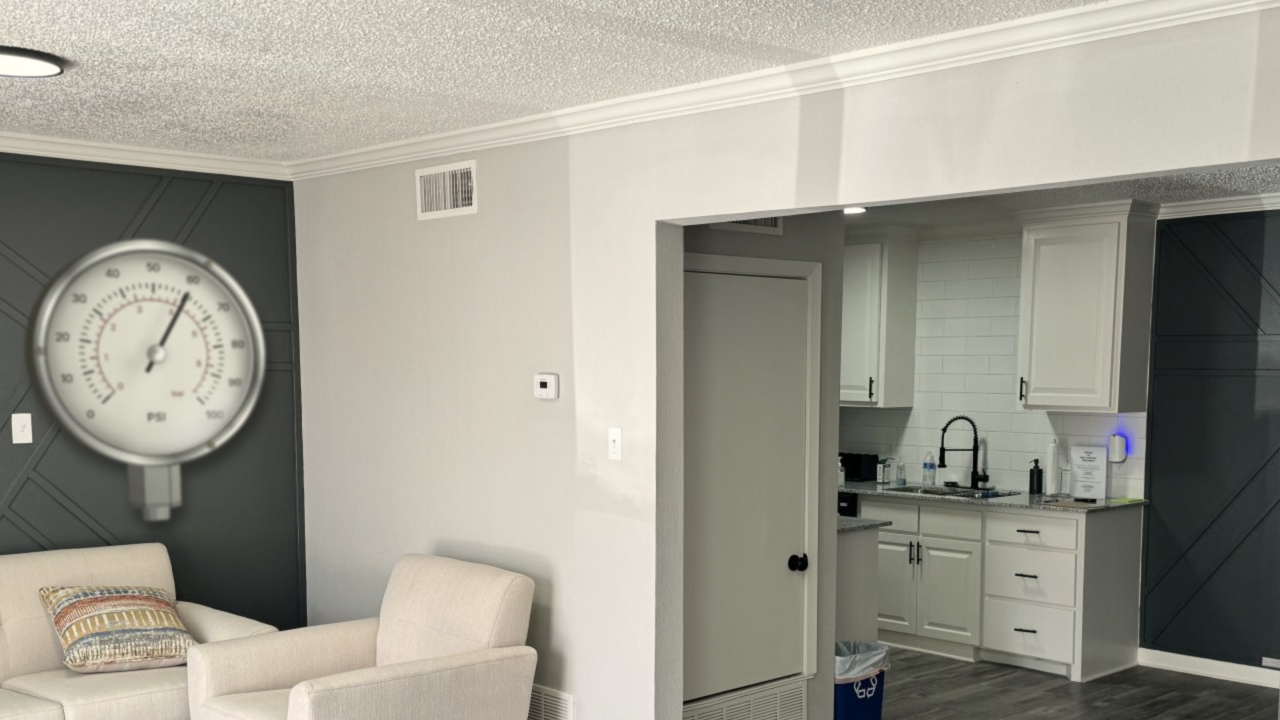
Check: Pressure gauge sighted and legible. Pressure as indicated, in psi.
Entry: 60 psi
